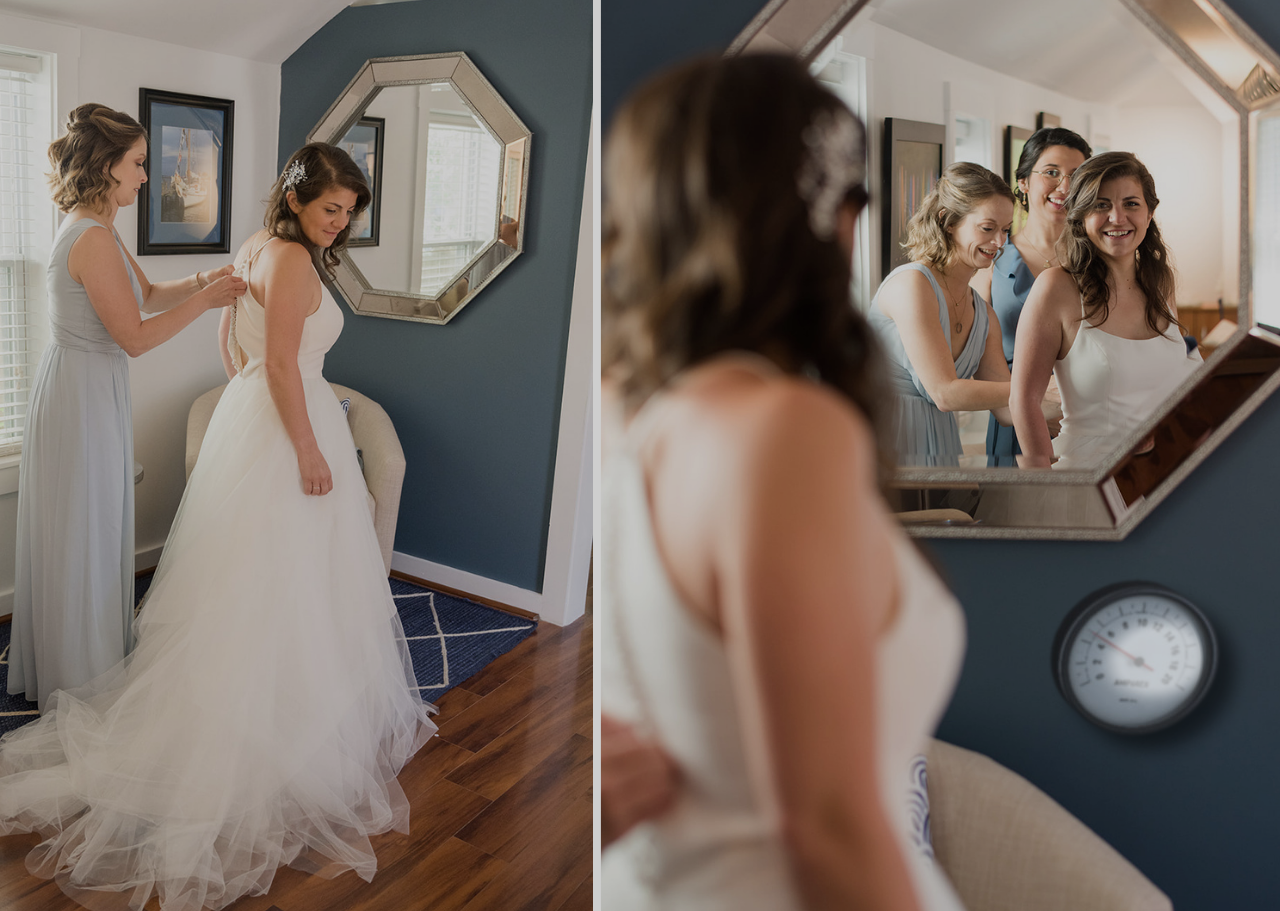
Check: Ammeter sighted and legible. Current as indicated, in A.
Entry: 5 A
